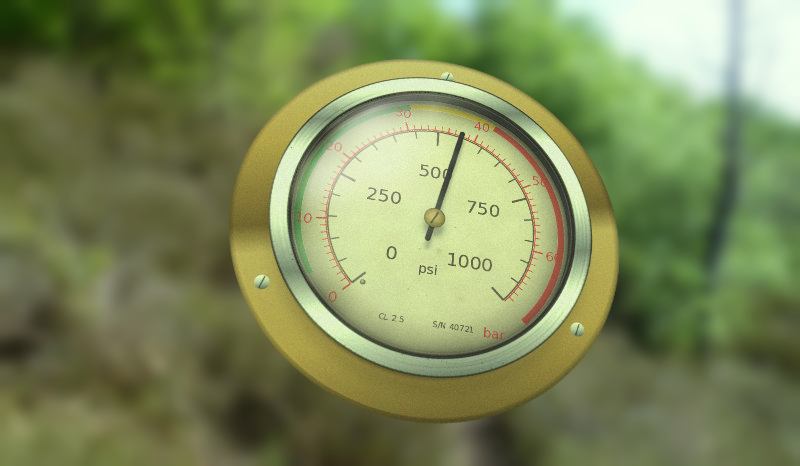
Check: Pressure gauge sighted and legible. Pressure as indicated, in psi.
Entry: 550 psi
